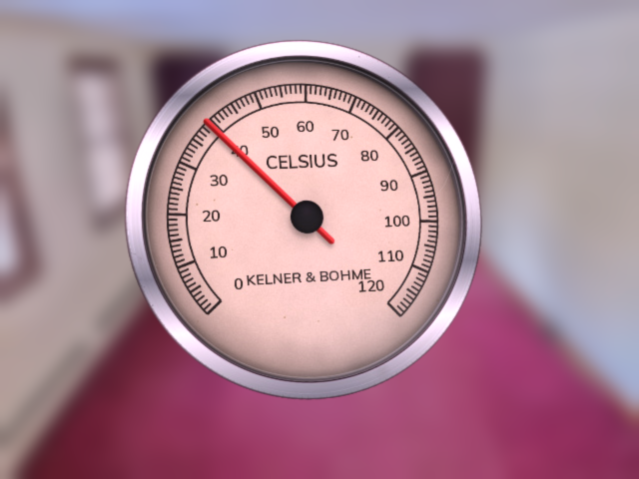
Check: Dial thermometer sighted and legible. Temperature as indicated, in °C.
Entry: 39 °C
